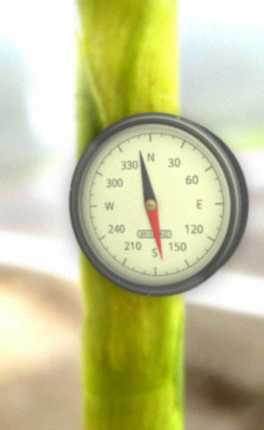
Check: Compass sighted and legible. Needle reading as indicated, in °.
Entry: 170 °
